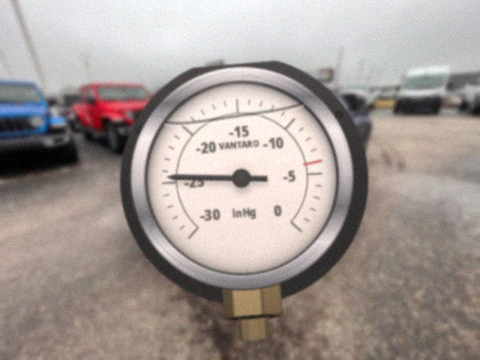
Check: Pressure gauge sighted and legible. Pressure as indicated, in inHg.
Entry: -24.5 inHg
